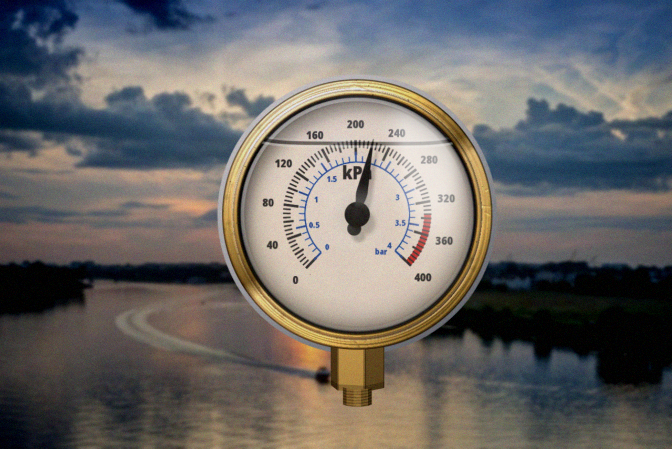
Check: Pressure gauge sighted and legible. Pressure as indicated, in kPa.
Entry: 220 kPa
